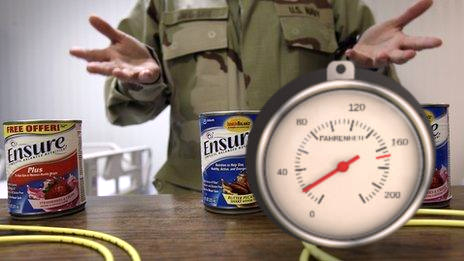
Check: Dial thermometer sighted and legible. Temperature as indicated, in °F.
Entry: 20 °F
